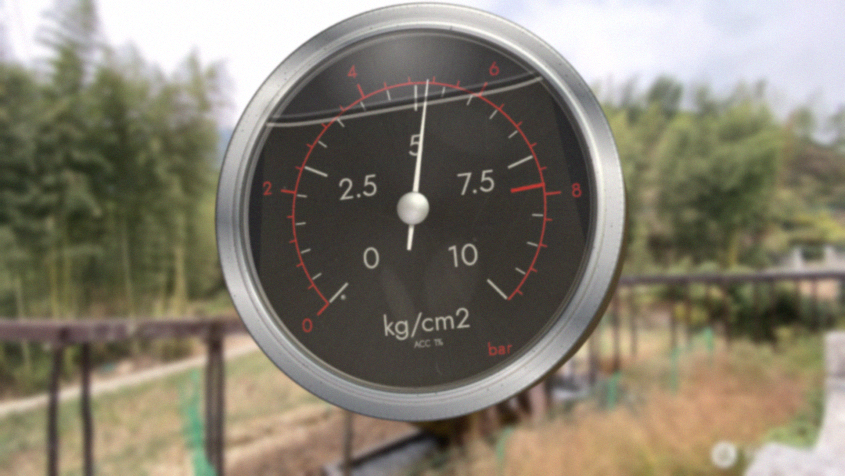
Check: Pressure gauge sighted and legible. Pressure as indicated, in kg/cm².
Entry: 5.25 kg/cm²
